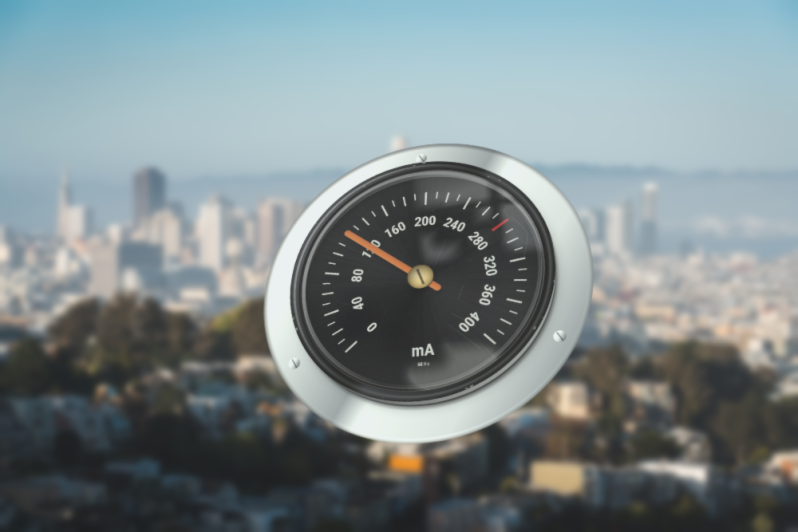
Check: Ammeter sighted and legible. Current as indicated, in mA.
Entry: 120 mA
